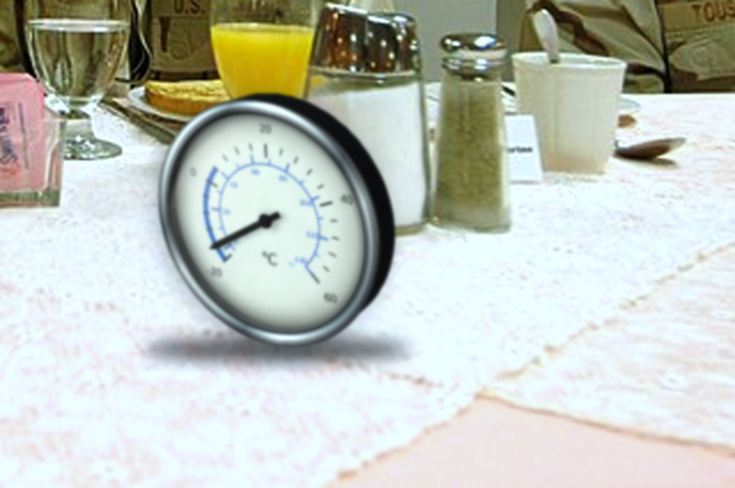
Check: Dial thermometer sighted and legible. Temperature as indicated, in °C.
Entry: -16 °C
